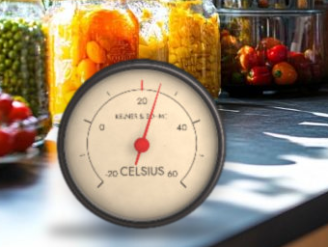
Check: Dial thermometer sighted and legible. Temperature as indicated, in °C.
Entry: 25 °C
